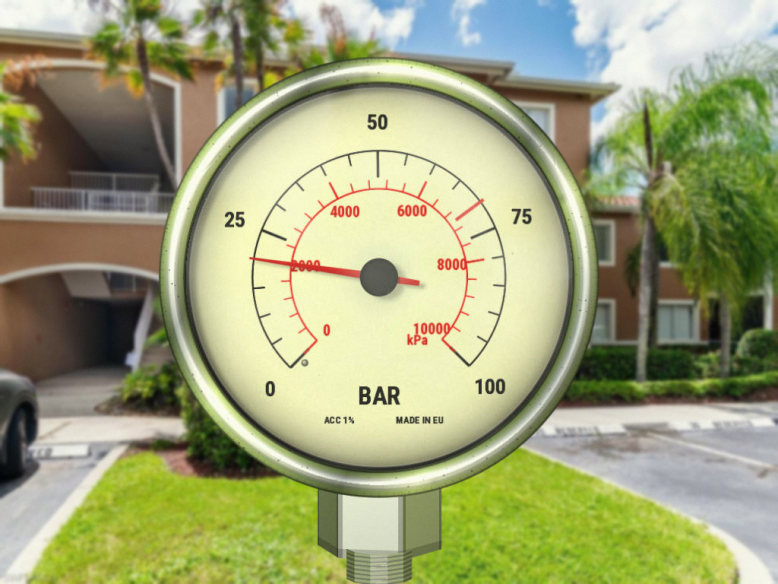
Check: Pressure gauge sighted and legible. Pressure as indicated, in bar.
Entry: 20 bar
